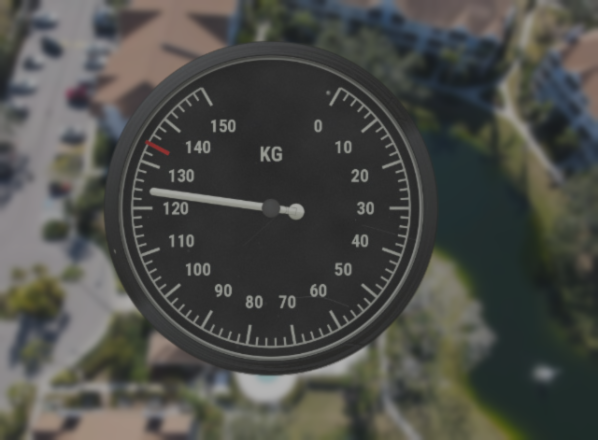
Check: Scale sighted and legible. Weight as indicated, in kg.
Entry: 124 kg
